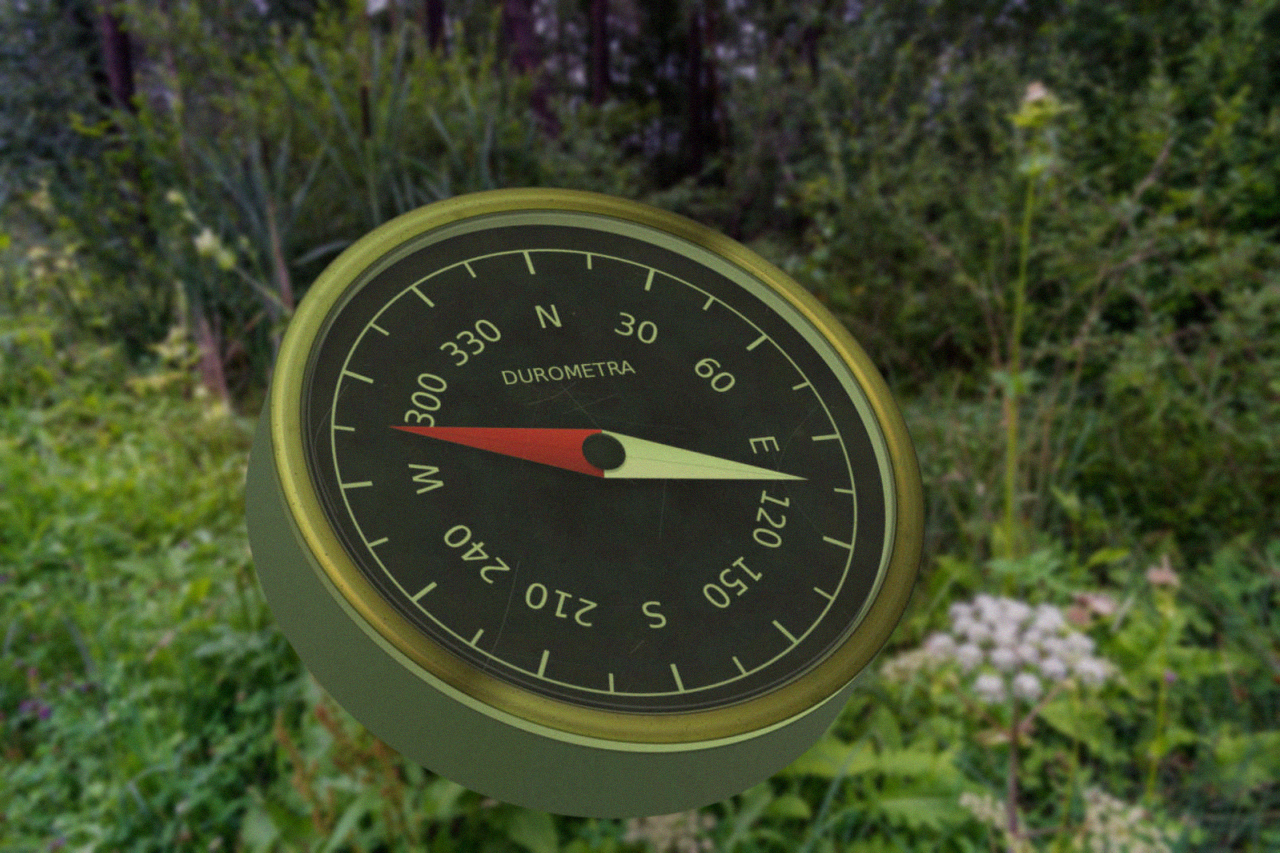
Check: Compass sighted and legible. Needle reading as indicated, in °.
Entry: 285 °
